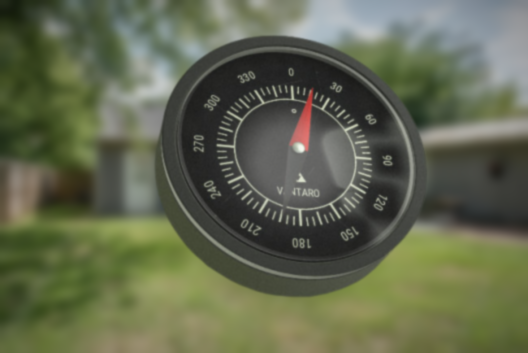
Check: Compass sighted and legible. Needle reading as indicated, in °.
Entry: 15 °
